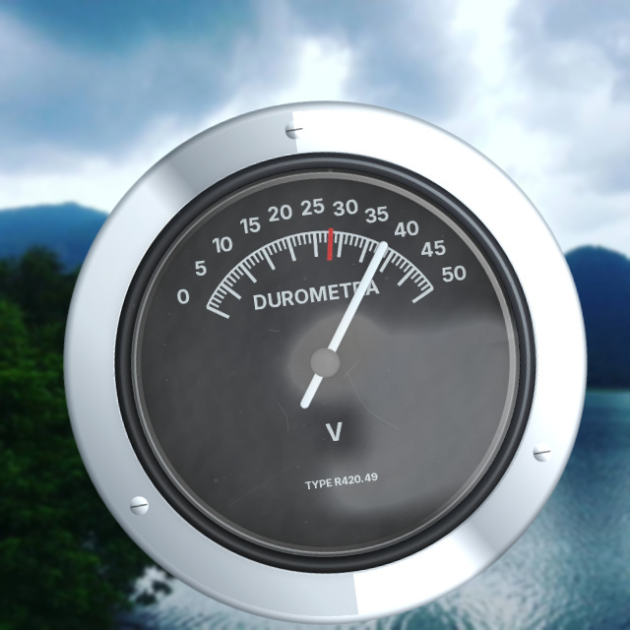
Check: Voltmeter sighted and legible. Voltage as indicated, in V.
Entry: 38 V
